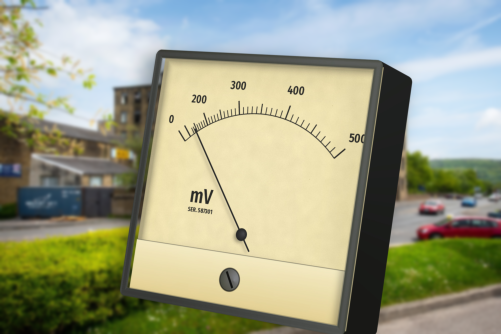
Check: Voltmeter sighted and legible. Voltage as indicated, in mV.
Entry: 150 mV
